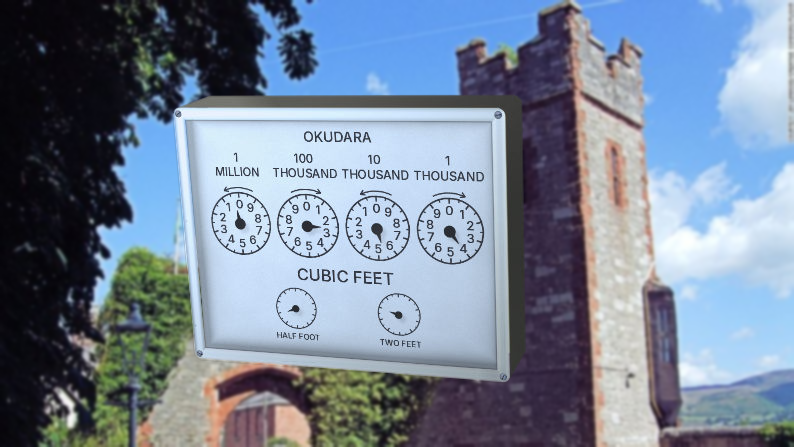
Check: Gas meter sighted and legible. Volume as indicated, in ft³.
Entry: 25400 ft³
